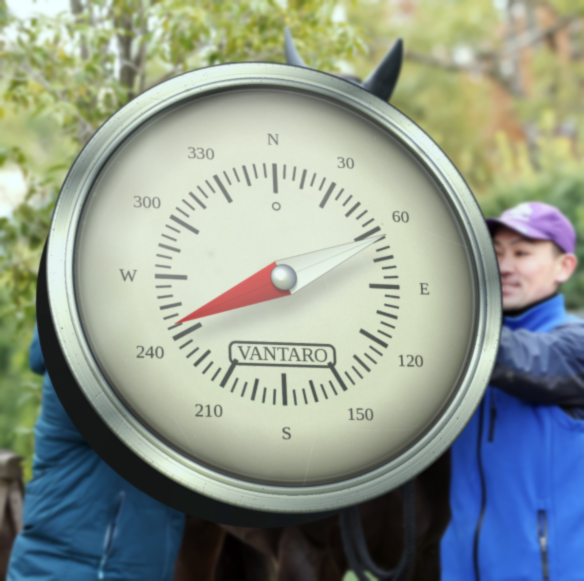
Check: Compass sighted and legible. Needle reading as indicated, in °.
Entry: 245 °
